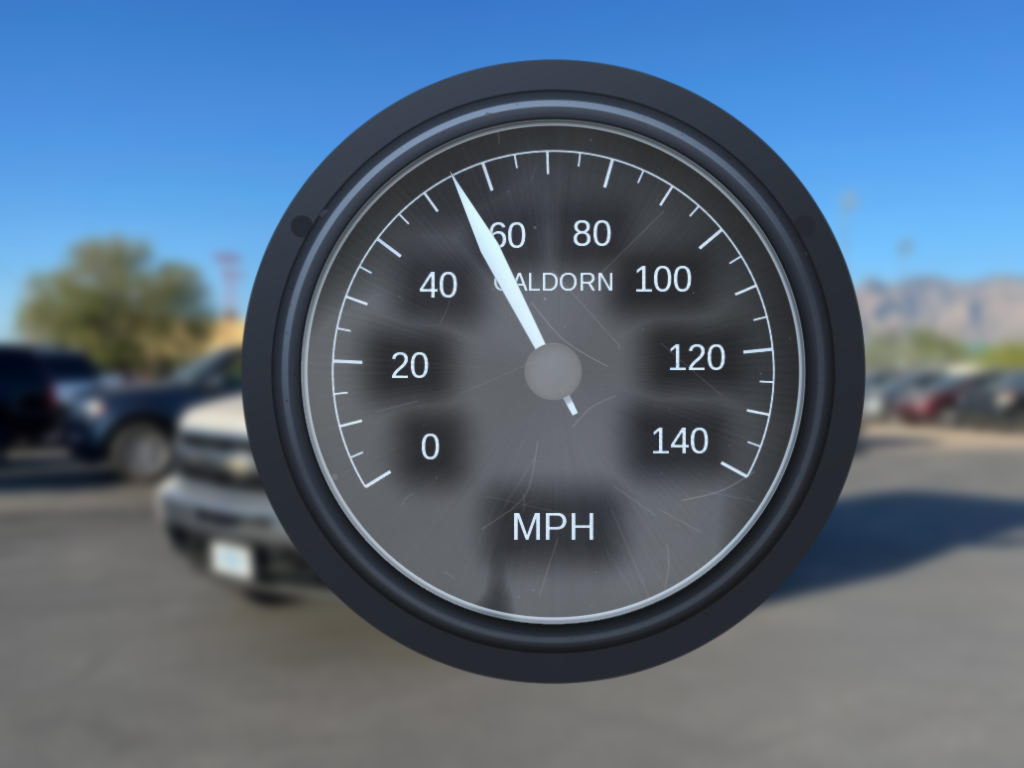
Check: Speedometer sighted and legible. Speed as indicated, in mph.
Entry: 55 mph
